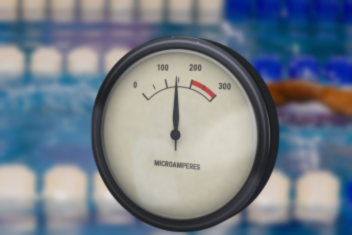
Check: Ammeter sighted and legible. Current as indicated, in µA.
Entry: 150 µA
